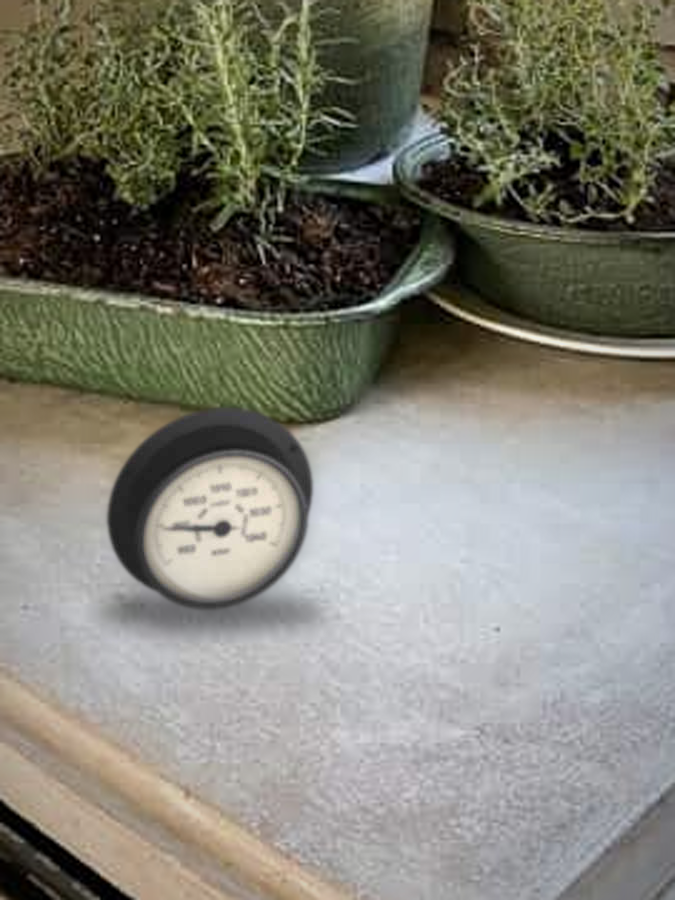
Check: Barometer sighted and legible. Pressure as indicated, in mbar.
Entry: 990 mbar
